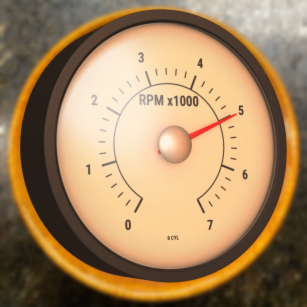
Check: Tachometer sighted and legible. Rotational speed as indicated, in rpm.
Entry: 5000 rpm
